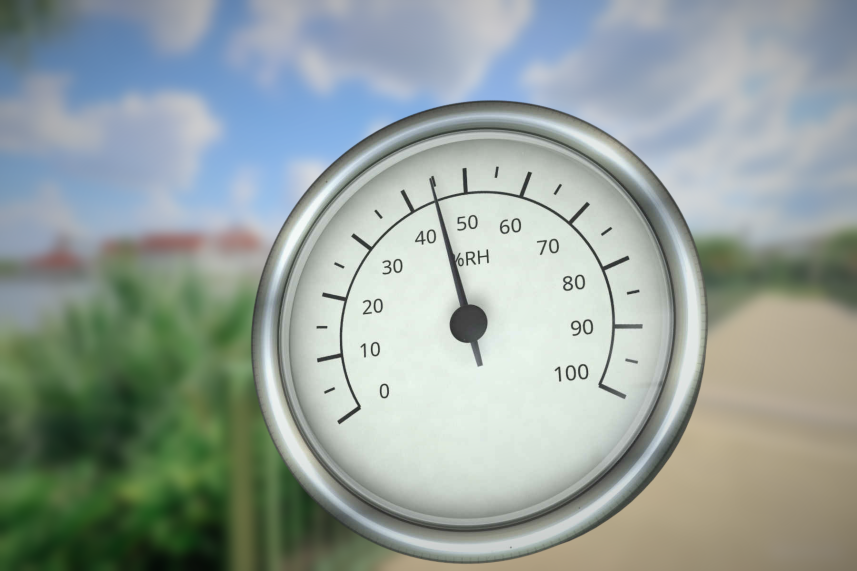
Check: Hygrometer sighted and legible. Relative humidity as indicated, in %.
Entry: 45 %
